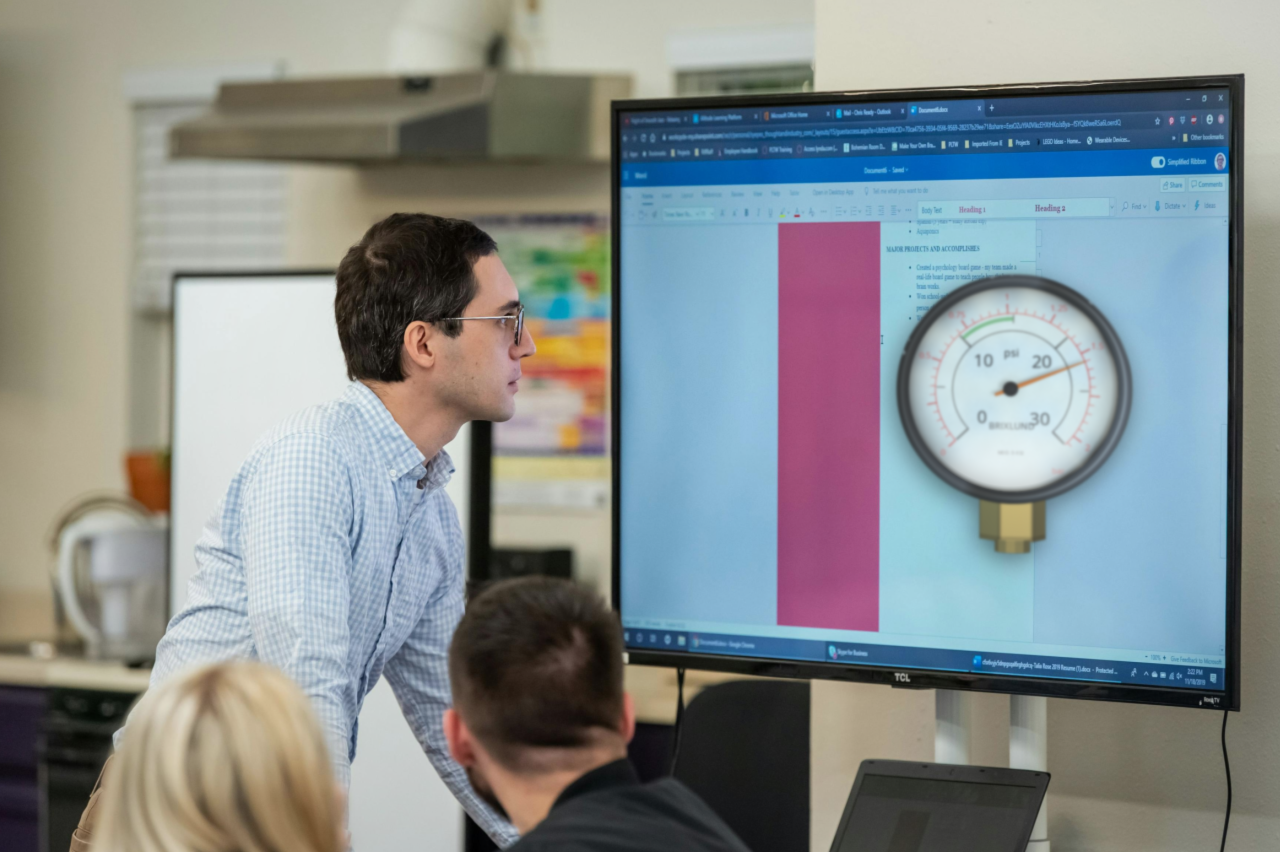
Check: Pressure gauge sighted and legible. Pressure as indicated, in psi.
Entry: 22.5 psi
